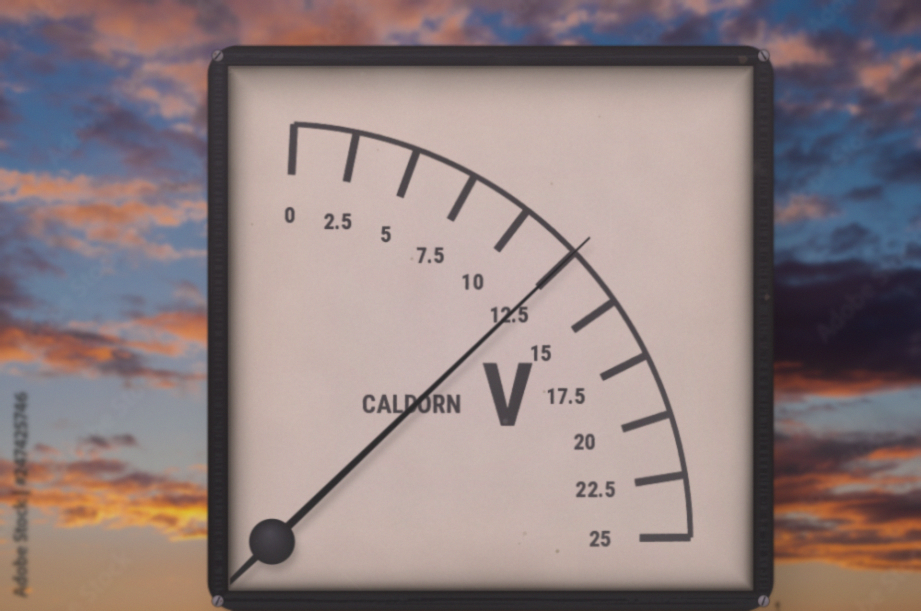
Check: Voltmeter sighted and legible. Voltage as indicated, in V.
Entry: 12.5 V
